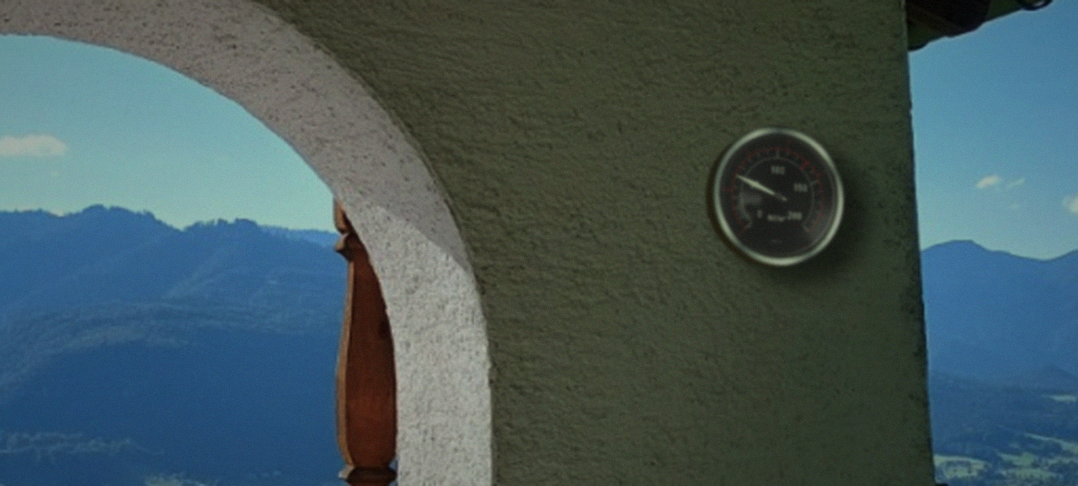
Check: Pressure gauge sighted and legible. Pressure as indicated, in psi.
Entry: 50 psi
